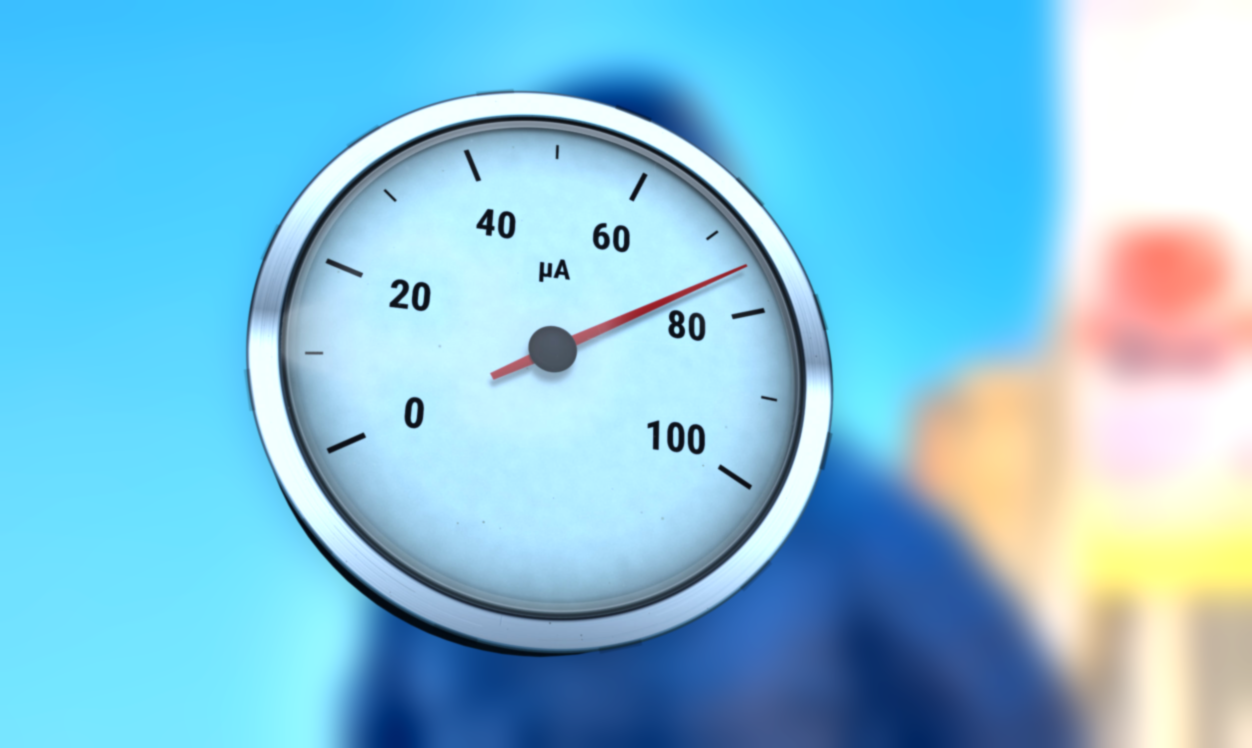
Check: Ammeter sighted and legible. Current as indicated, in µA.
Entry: 75 µA
